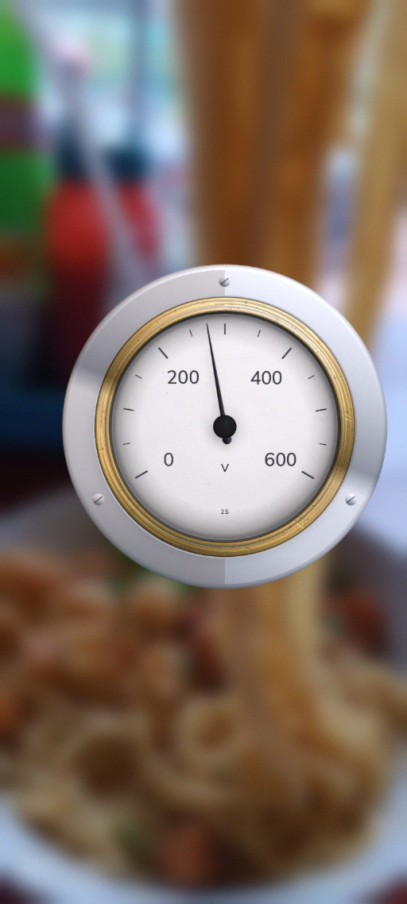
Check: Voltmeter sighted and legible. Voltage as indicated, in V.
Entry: 275 V
